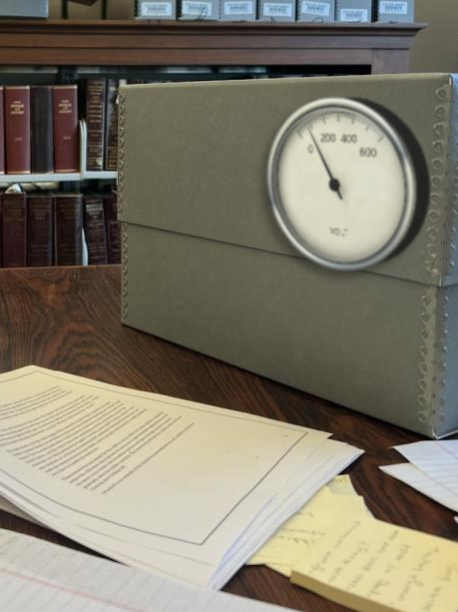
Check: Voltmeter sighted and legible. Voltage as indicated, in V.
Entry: 100 V
